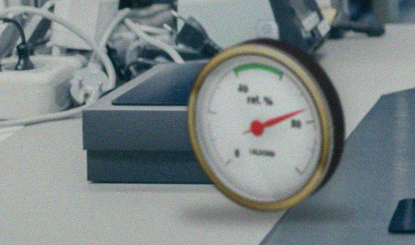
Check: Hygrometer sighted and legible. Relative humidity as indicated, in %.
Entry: 75 %
